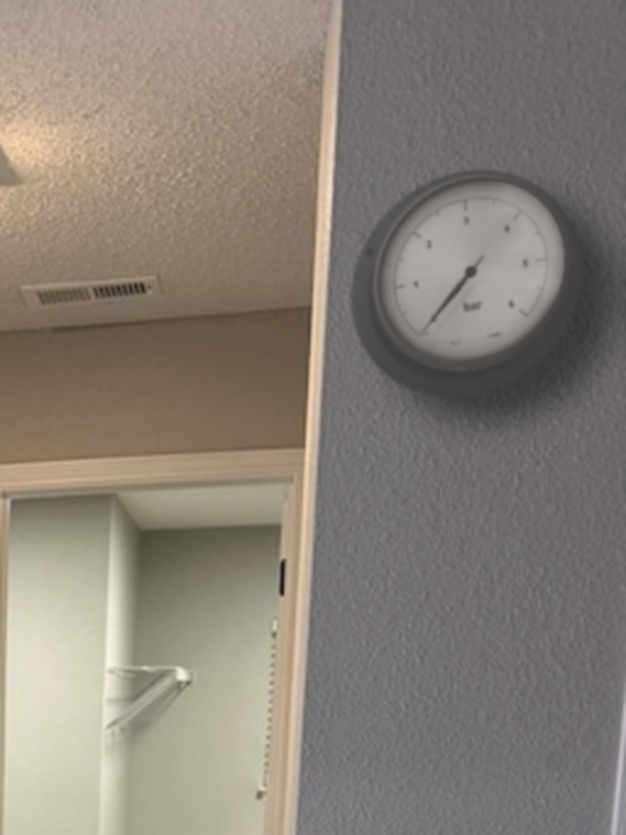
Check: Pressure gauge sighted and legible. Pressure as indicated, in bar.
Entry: 0 bar
